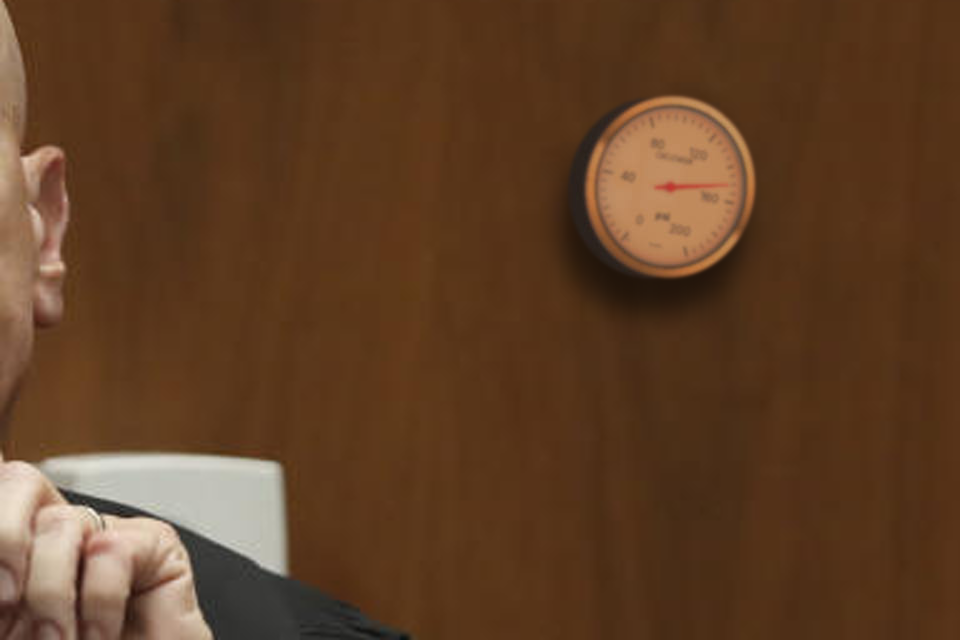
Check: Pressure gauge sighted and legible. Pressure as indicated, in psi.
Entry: 150 psi
